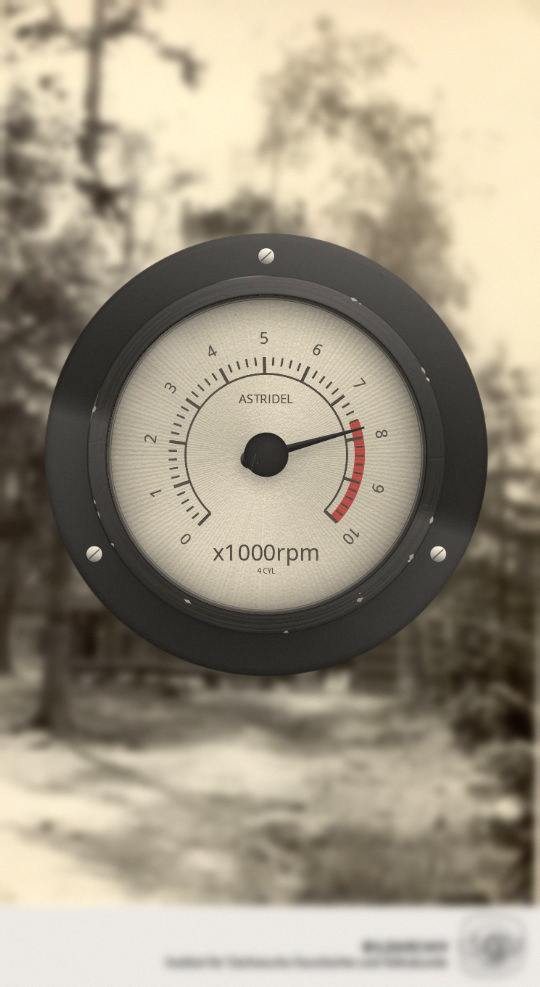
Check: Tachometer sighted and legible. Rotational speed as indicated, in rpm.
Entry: 7800 rpm
